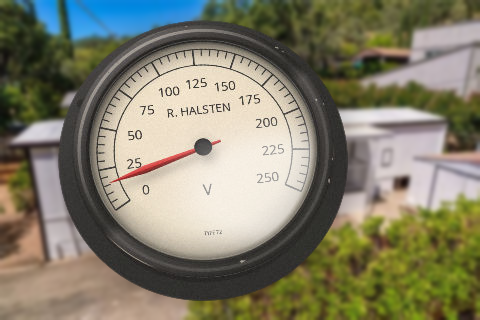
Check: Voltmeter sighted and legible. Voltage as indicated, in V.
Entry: 15 V
